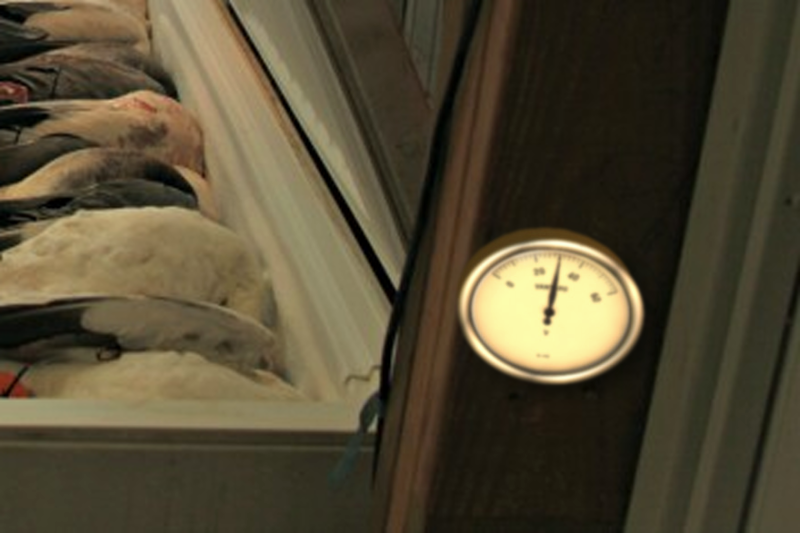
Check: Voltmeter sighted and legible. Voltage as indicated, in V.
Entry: 30 V
